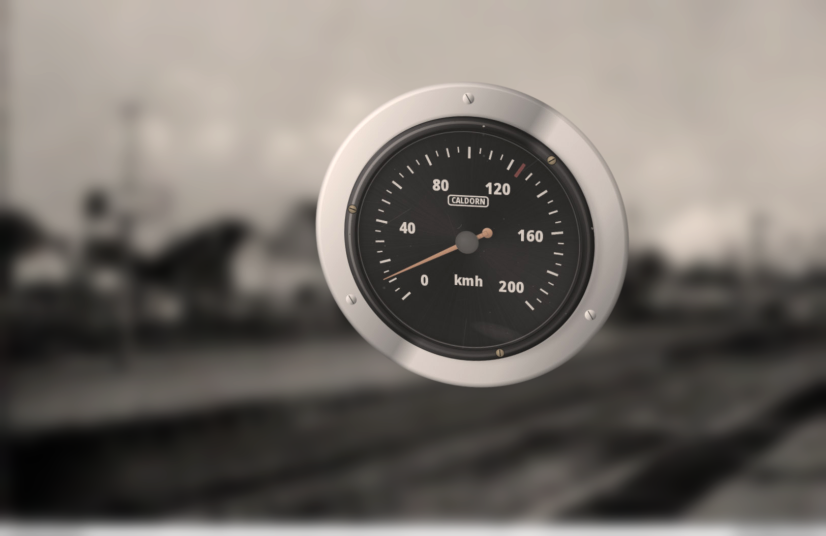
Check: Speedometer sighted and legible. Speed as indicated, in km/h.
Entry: 12.5 km/h
